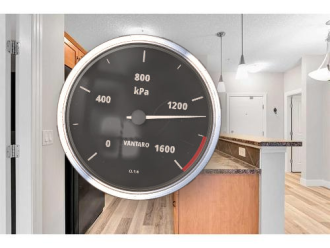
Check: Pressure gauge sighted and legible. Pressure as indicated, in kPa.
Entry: 1300 kPa
